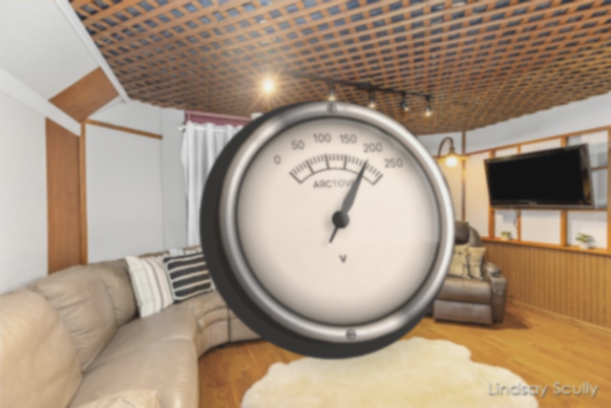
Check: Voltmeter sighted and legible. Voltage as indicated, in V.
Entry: 200 V
